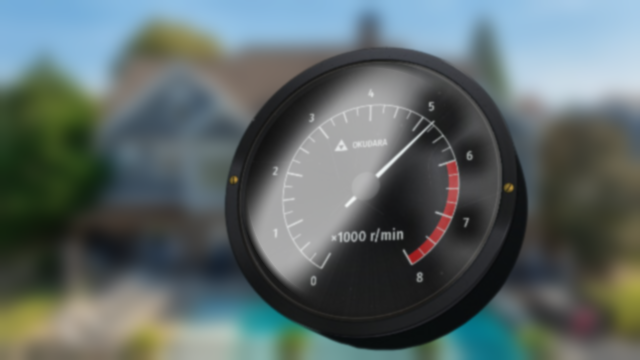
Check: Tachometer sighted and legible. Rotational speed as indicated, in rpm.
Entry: 5250 rpm
